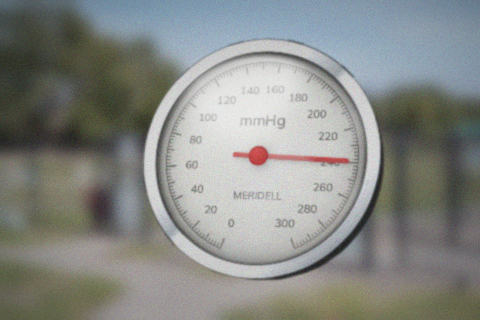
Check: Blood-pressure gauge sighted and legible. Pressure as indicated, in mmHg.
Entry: 240 mmHg
